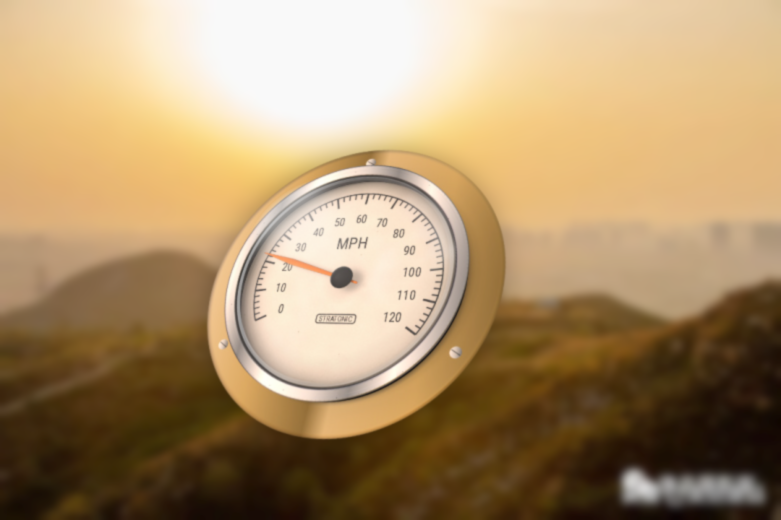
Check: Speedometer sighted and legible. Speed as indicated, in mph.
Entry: 22 mph
